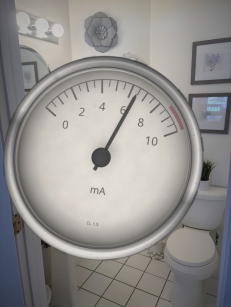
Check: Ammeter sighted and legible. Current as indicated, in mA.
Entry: 6.5 mA
